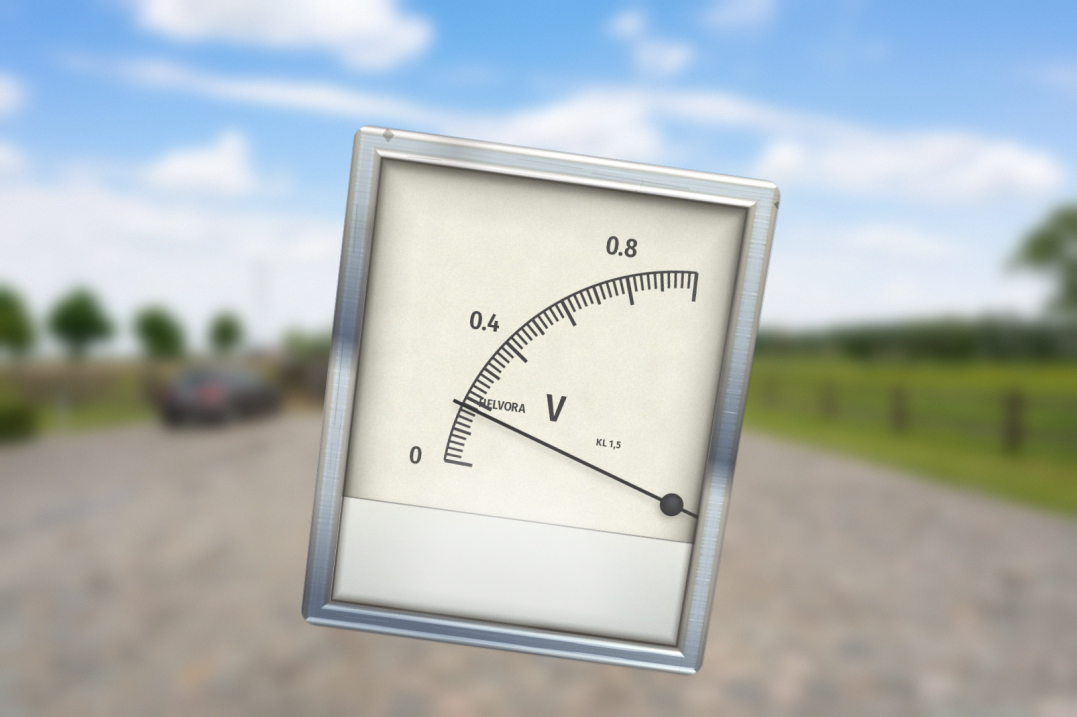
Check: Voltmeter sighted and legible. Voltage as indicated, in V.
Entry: 0.18 V
